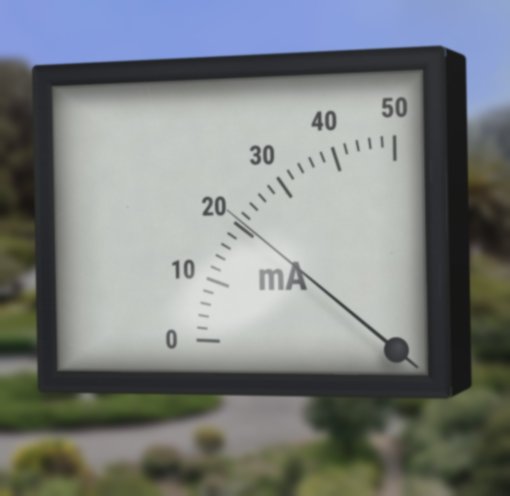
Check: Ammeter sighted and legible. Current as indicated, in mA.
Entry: 21 mA
